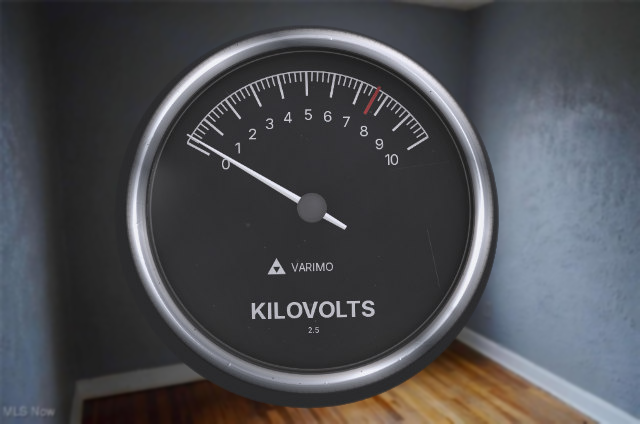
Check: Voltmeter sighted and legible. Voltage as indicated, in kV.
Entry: 0.2 kV
